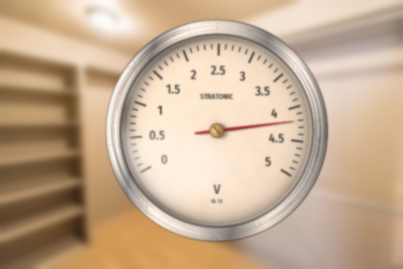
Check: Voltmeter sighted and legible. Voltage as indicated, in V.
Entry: 4.2 V
